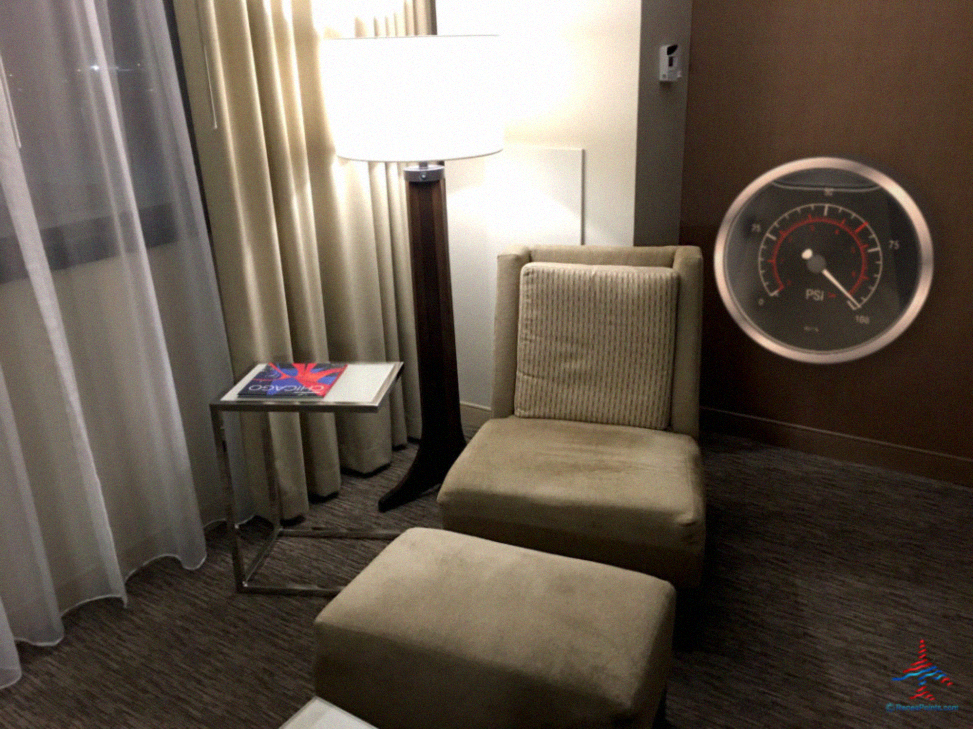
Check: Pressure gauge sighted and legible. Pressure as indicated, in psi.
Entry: 97.5 psi
